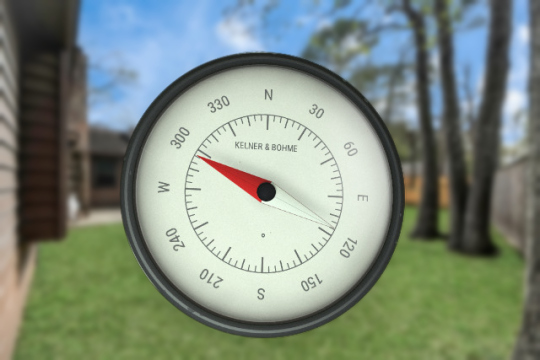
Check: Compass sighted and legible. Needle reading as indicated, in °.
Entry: 295 °
